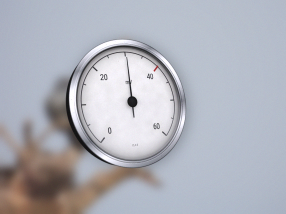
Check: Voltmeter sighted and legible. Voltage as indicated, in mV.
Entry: 30 mV
